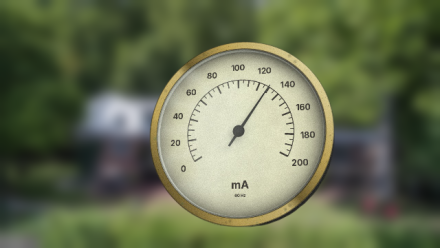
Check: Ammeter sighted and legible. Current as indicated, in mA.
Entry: 130 mA
